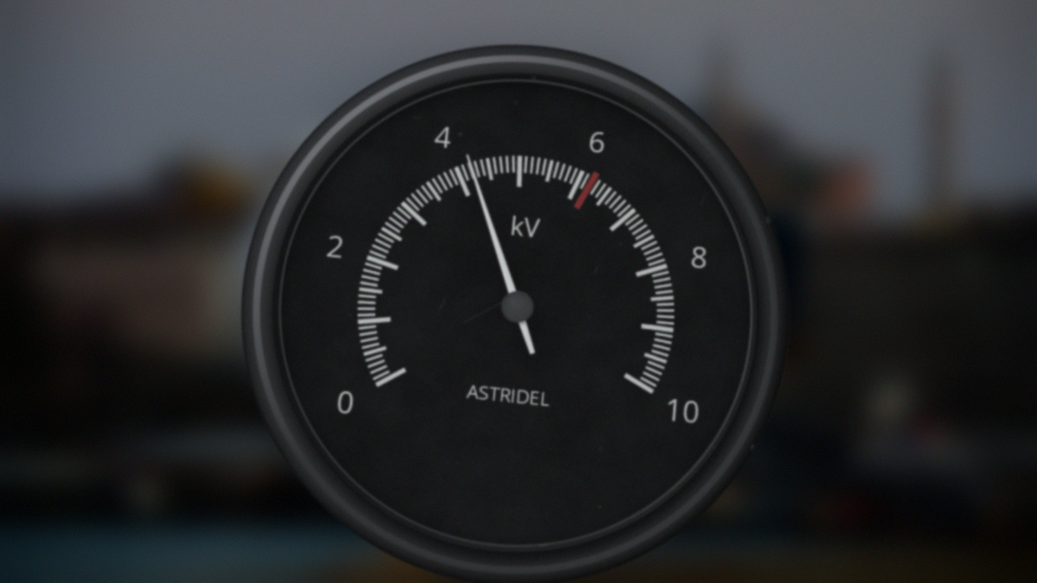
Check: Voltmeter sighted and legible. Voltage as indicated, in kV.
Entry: 4.2 kV
